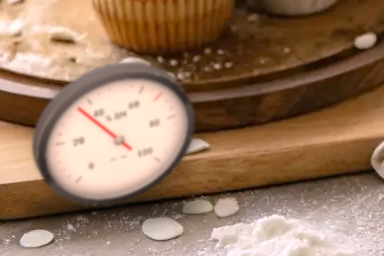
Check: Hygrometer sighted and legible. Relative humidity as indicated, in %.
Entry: 36 %
